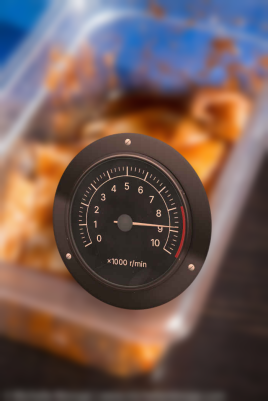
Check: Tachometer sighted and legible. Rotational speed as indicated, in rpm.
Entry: 8800 rpm
